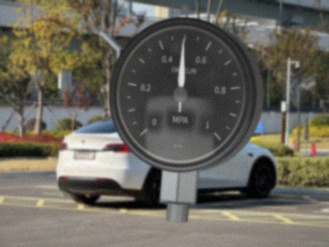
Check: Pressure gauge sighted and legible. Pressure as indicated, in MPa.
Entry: 0.5 MPa
